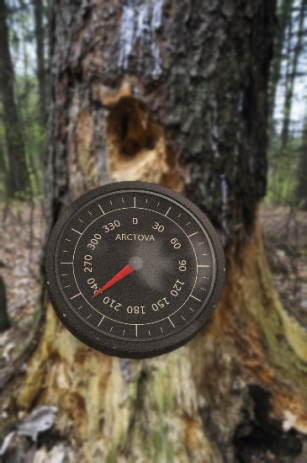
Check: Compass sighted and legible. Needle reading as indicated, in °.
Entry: 230 °
